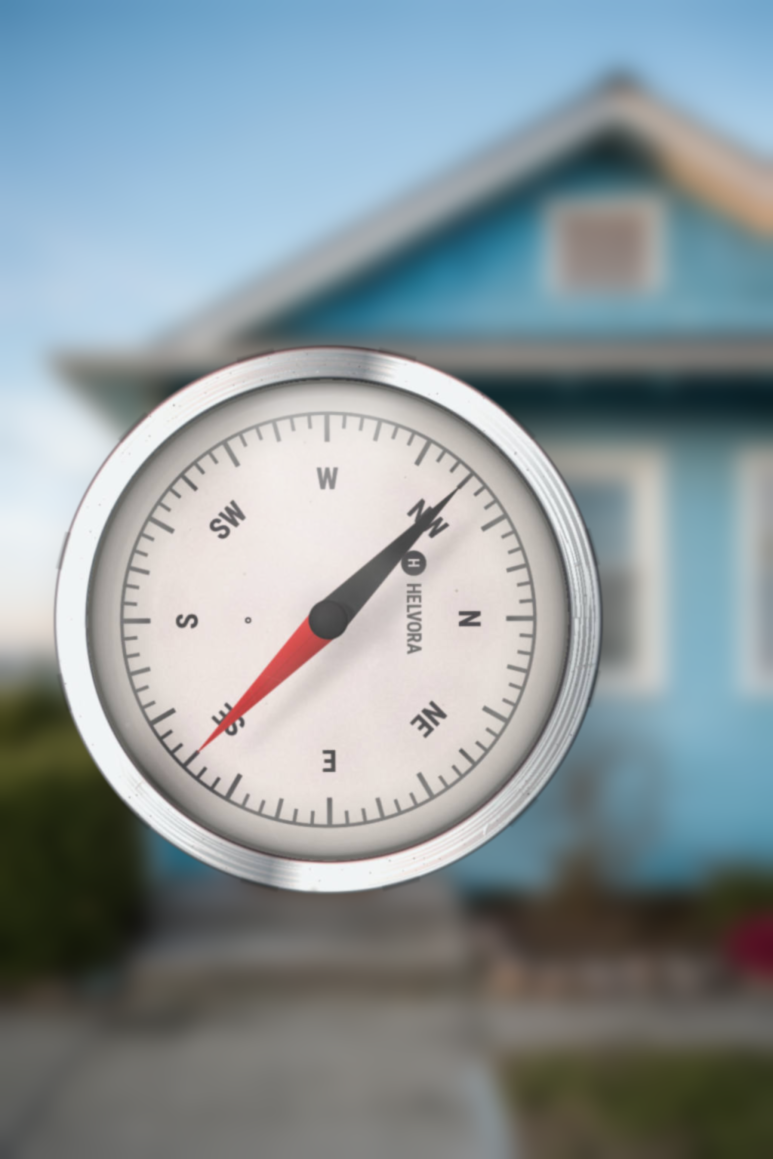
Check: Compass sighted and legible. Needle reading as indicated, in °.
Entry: 135 °
